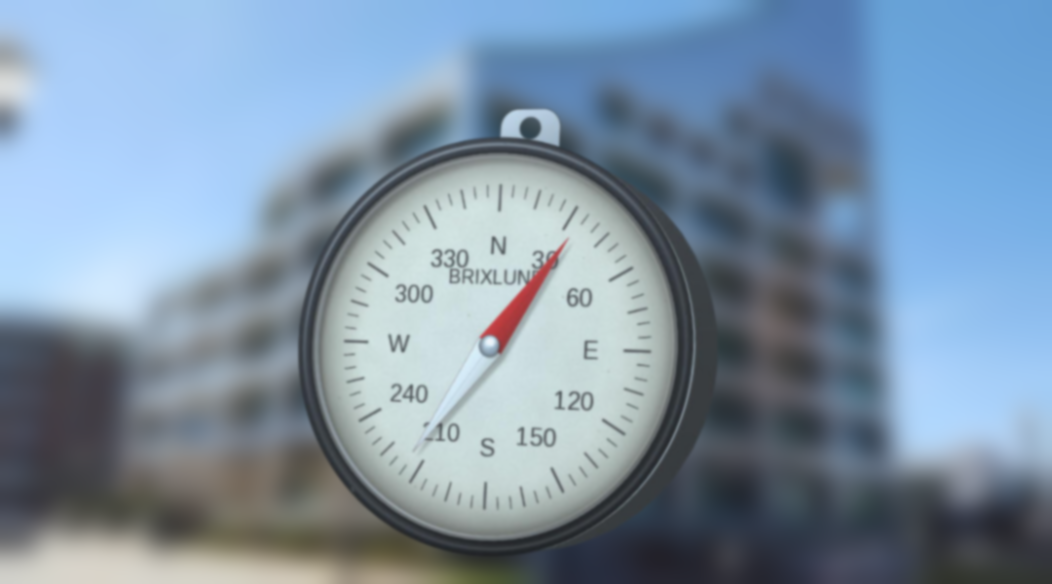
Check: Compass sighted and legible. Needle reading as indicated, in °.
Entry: 35 °
